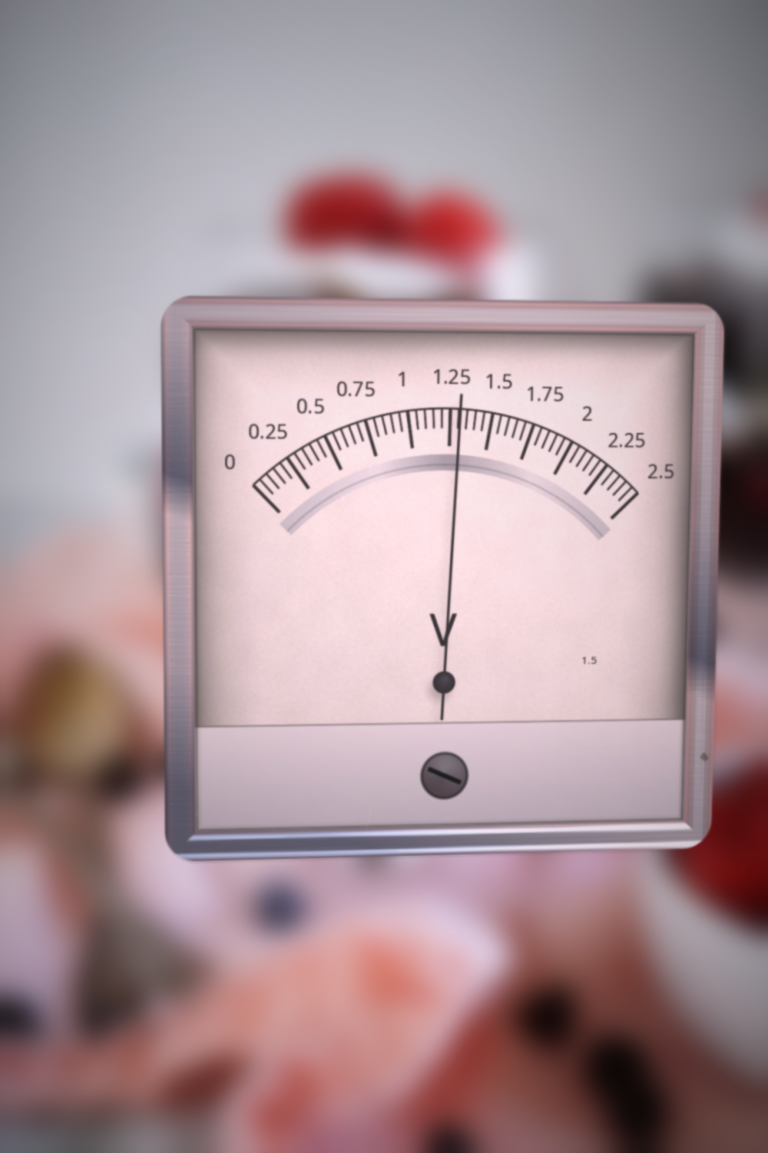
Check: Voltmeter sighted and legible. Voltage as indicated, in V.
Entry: 1.3 V
